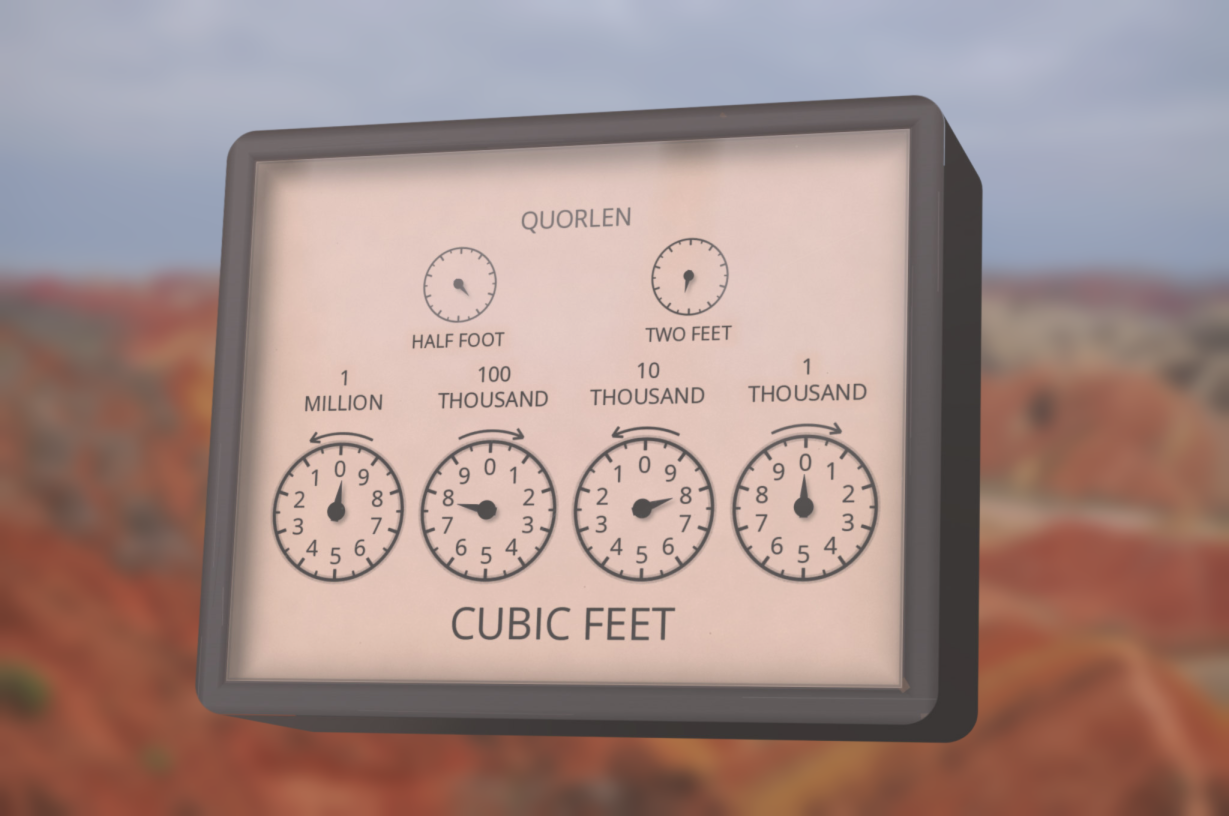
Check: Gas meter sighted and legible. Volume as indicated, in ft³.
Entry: 978000 ft³
